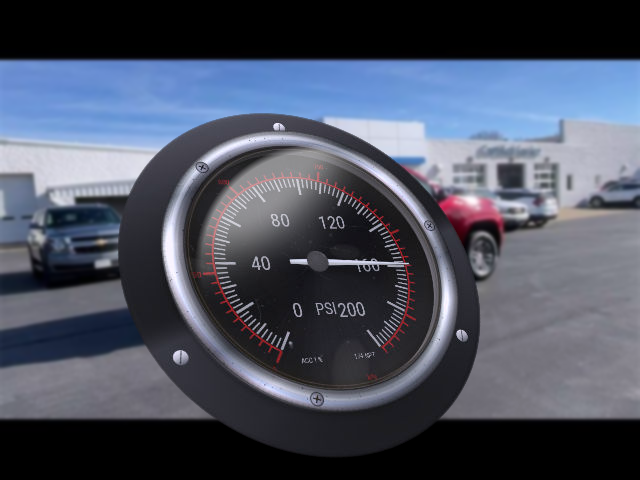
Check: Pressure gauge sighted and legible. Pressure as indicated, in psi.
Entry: 160 psi
